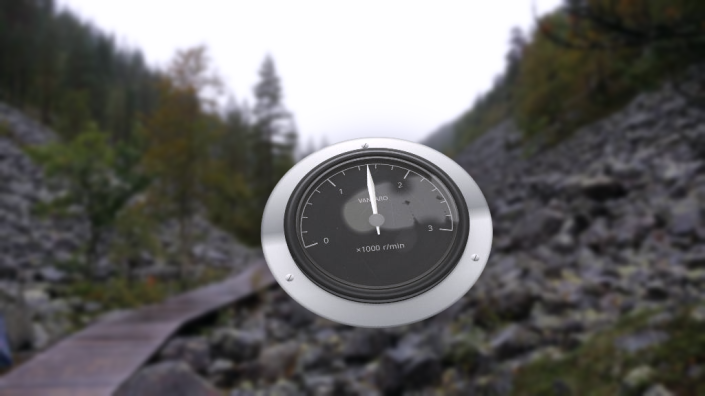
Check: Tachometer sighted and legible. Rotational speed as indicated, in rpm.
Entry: 1500 rpm
